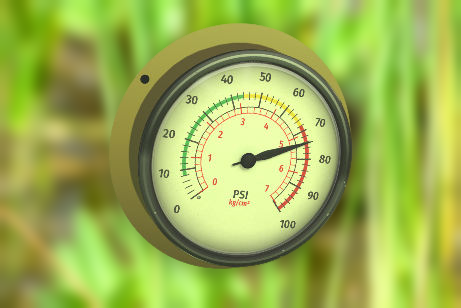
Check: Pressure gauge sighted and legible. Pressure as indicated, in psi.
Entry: 74 psi
